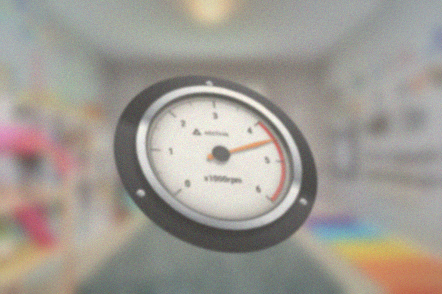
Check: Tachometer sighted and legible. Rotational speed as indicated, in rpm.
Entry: 4500 rpm
